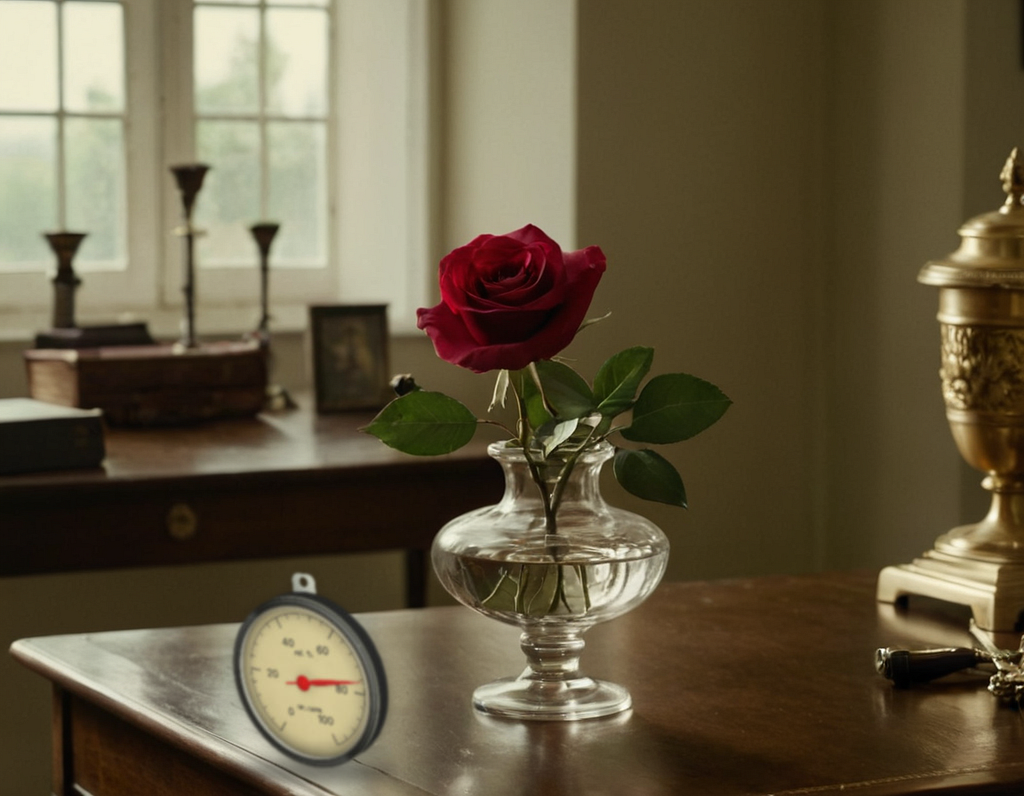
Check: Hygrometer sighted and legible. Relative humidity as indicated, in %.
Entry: 76 %
